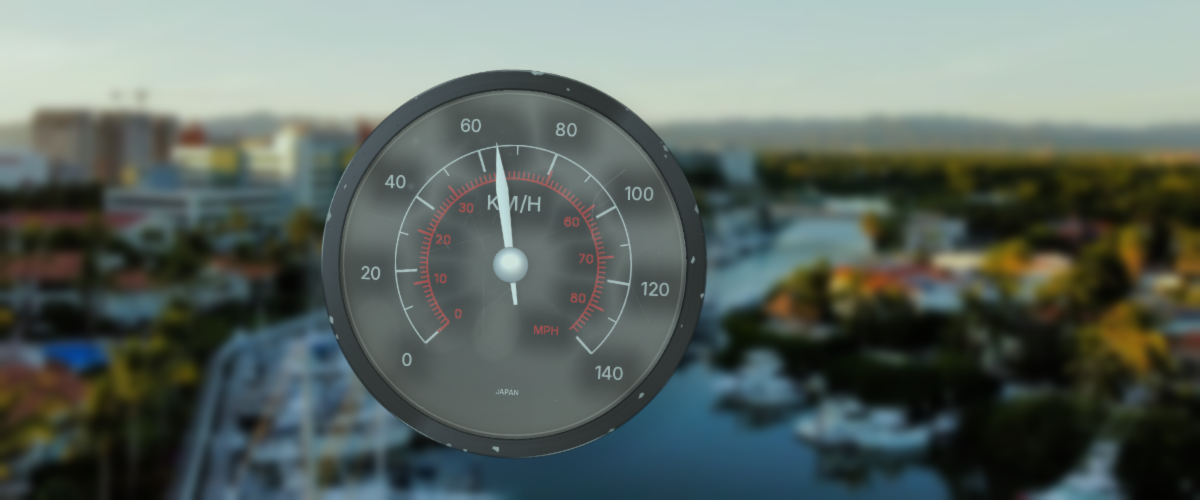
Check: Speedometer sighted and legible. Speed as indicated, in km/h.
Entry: 65 km/h
